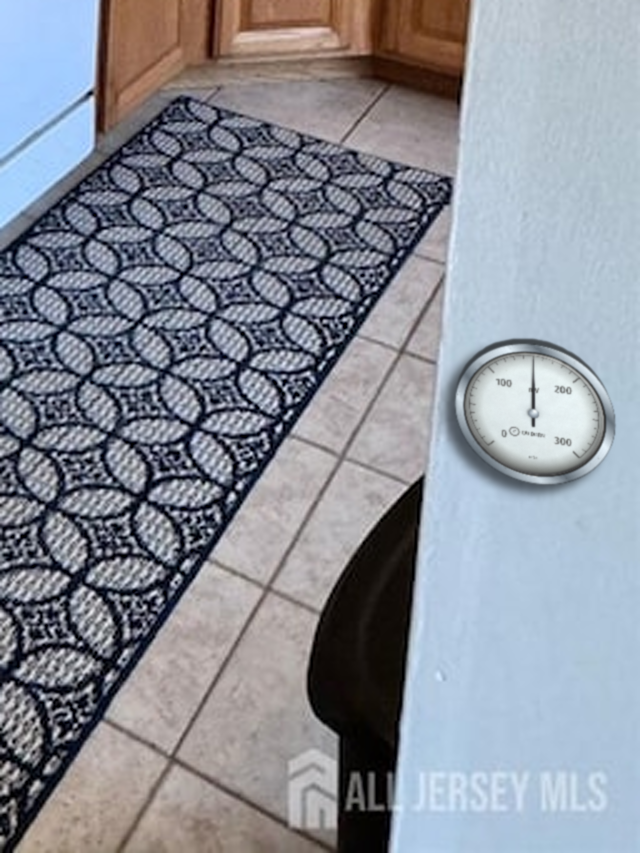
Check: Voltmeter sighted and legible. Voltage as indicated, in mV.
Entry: 150 mV
